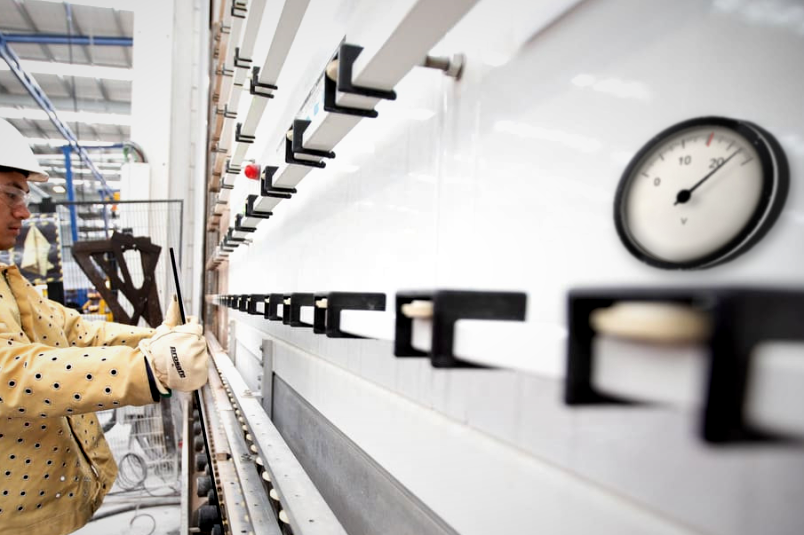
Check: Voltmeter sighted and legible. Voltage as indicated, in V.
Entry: 22.5 V
